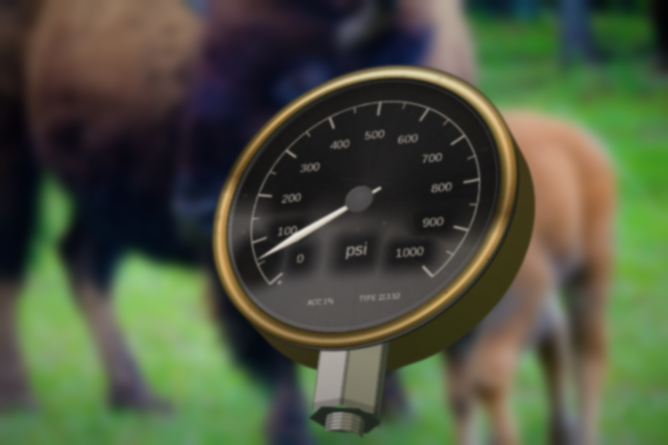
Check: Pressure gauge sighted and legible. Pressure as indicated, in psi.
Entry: 50 psi
